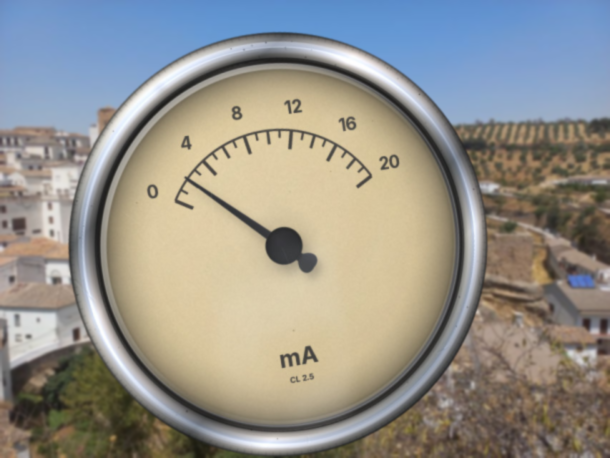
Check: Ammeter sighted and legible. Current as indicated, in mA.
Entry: 2 mA
